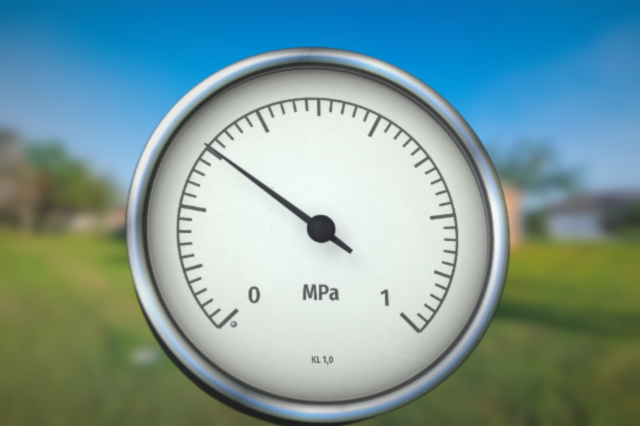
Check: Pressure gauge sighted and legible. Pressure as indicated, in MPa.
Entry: 0.3 MPa
